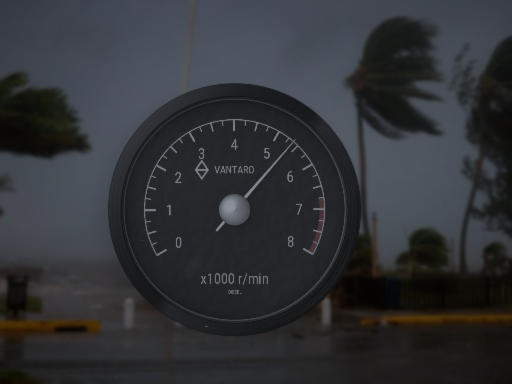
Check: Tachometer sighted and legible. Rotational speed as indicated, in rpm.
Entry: 5375 rpm
